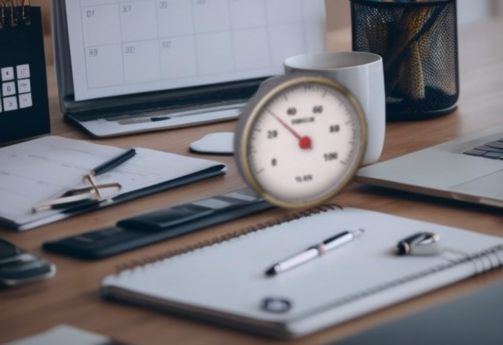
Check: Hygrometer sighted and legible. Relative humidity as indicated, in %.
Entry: 30 %
